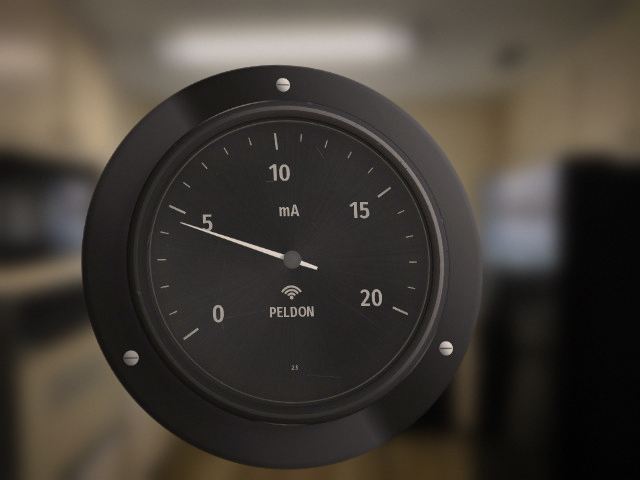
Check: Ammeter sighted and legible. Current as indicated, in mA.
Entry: 4.5 mA
